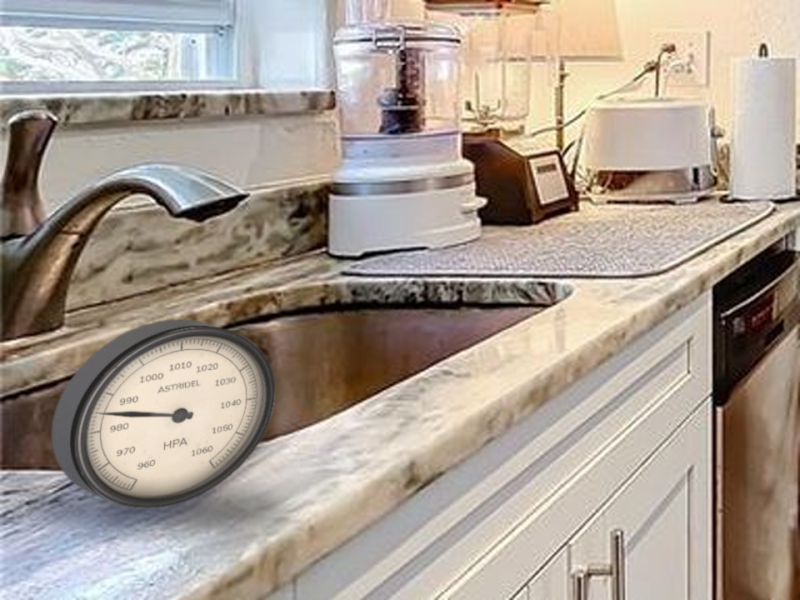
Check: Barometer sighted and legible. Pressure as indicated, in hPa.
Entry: 985 hPa
